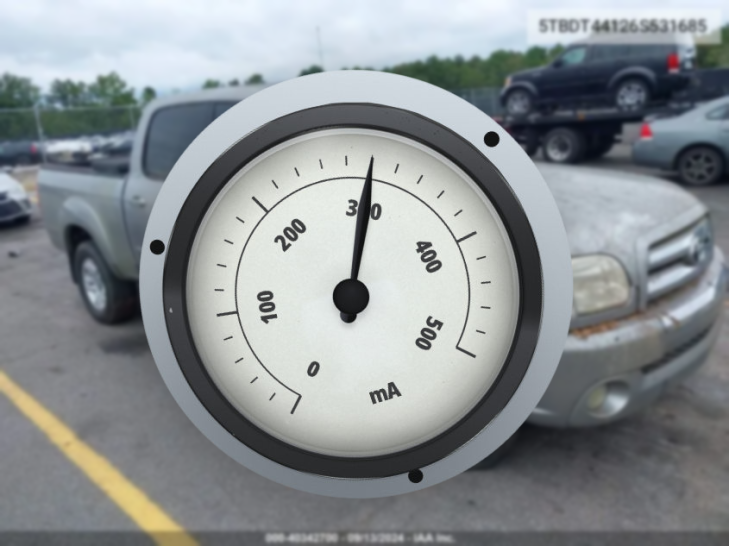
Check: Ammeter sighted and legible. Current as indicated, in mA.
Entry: 300 mA
